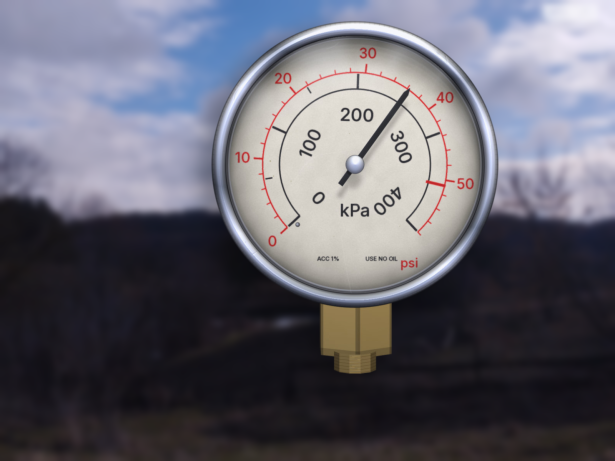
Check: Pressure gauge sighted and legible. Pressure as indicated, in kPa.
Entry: 250 kPa
